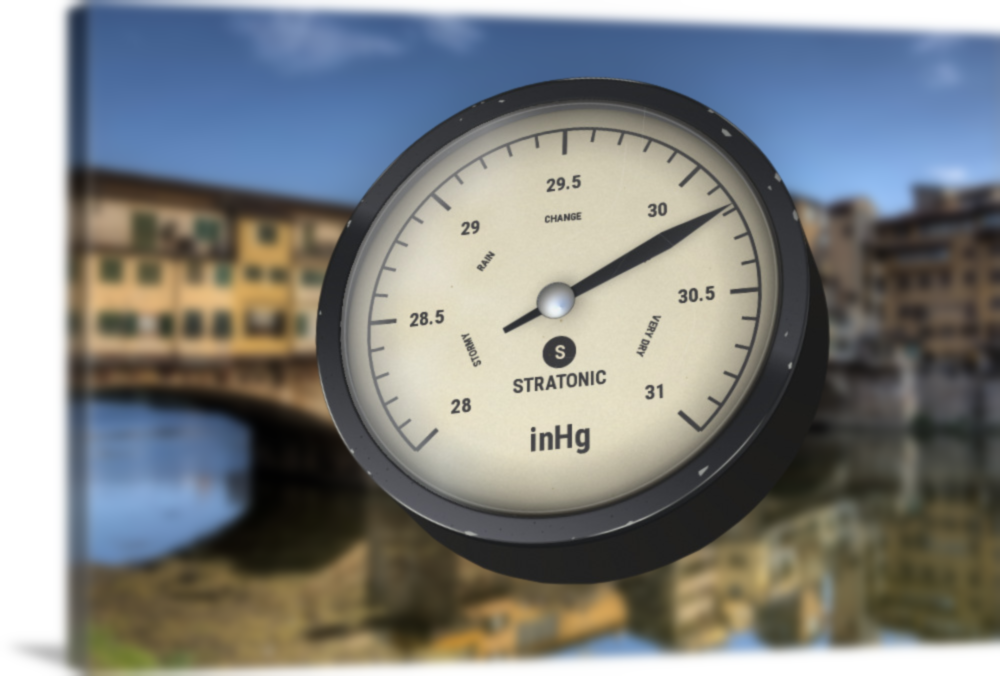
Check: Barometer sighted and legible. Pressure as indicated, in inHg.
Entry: 30.2 inHg
